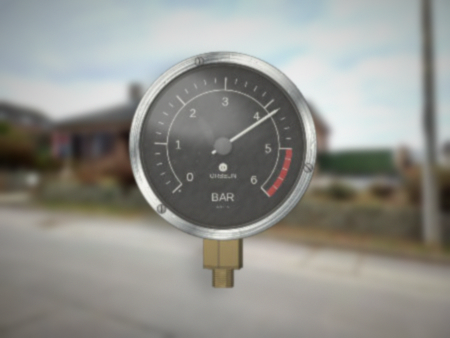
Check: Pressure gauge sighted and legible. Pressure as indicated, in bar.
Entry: 4.2 bar
